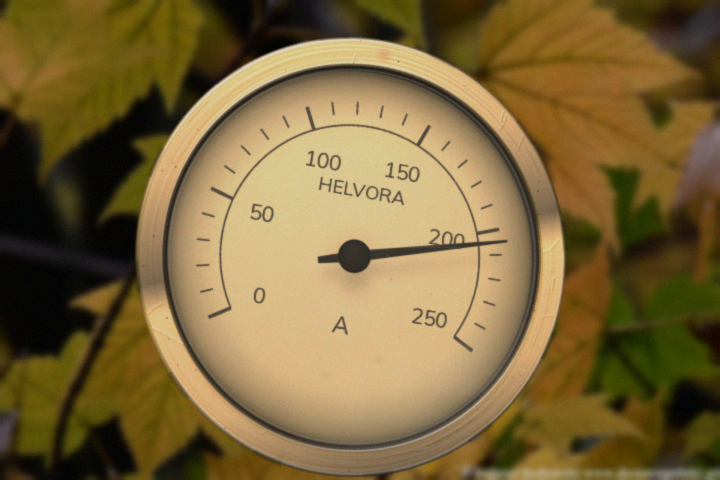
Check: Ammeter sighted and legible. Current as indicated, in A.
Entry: 205 A
